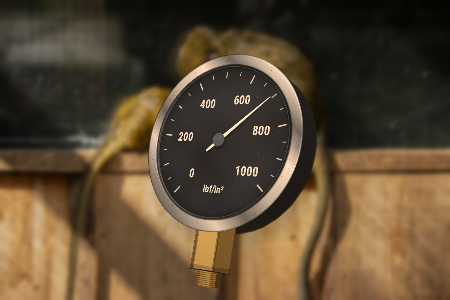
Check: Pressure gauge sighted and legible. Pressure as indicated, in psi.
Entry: 700 psi
